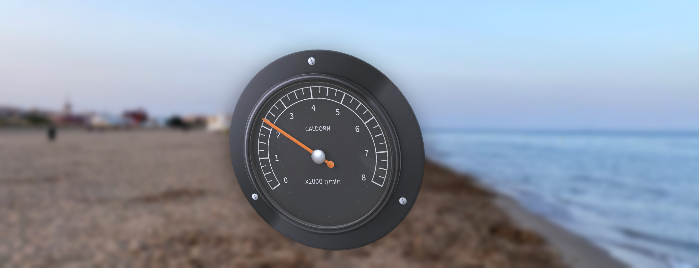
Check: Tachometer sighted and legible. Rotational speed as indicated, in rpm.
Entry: 2250 rpm
